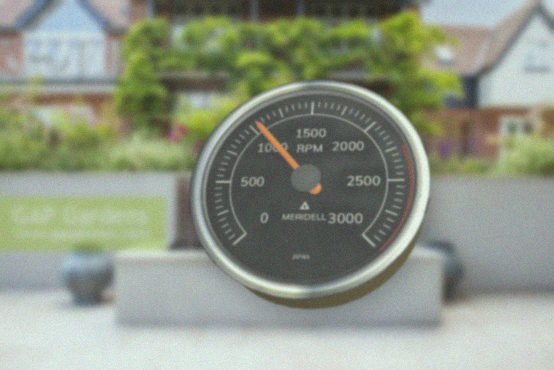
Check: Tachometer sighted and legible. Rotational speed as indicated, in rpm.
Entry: 1050 rpm
